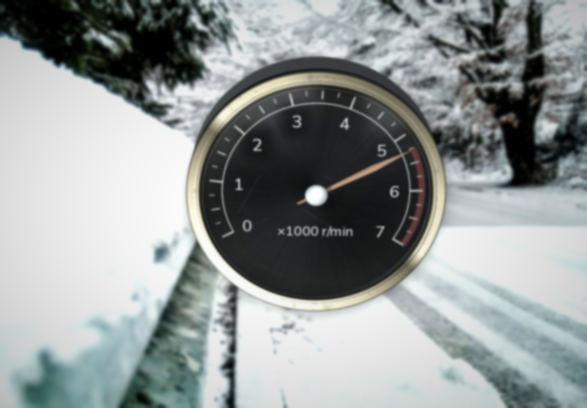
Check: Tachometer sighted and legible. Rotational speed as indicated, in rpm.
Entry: 5250 rpm
